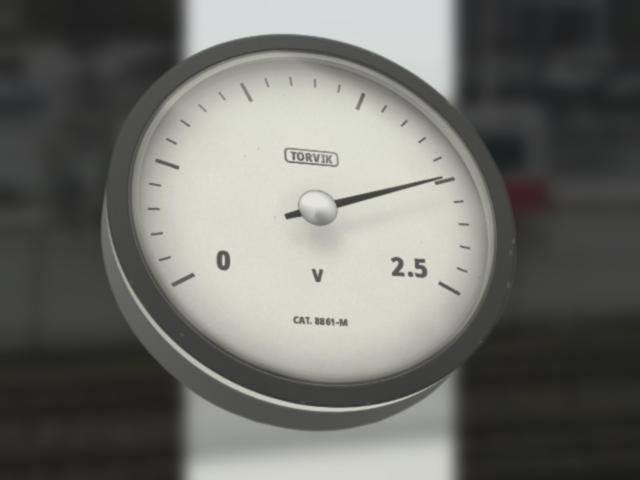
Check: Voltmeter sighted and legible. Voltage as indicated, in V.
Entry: 2 V
